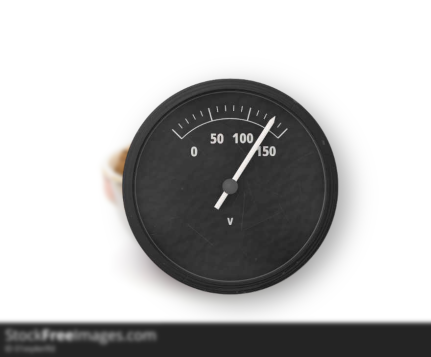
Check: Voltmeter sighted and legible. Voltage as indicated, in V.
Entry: 130 V
